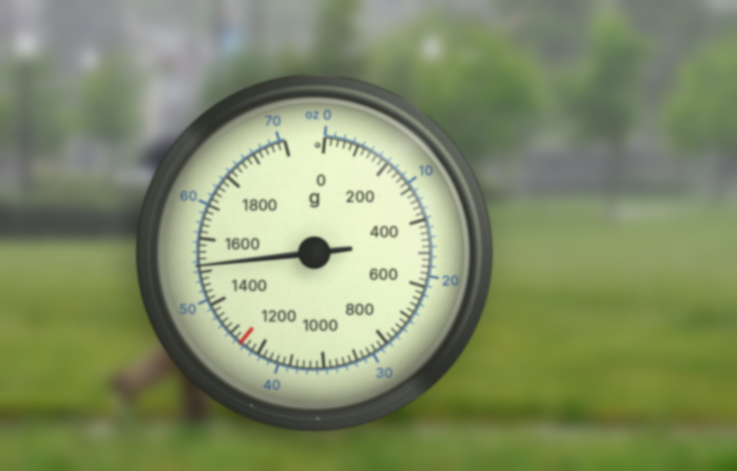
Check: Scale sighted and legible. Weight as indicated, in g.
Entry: 1520 g
